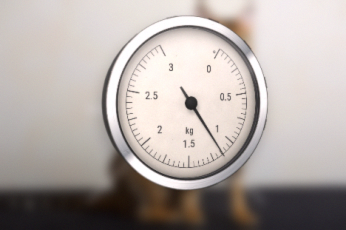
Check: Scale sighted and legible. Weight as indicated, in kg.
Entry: 1.15 kg
